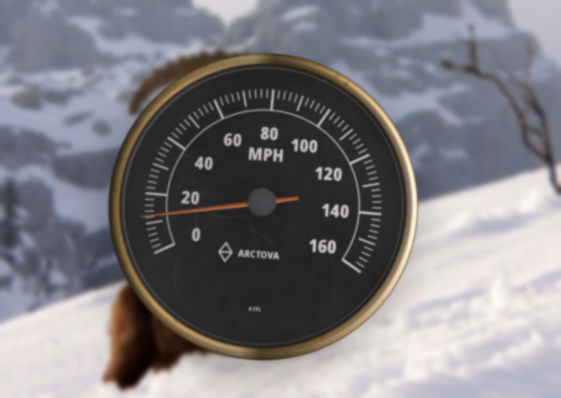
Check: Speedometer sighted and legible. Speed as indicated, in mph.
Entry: 12 mph
